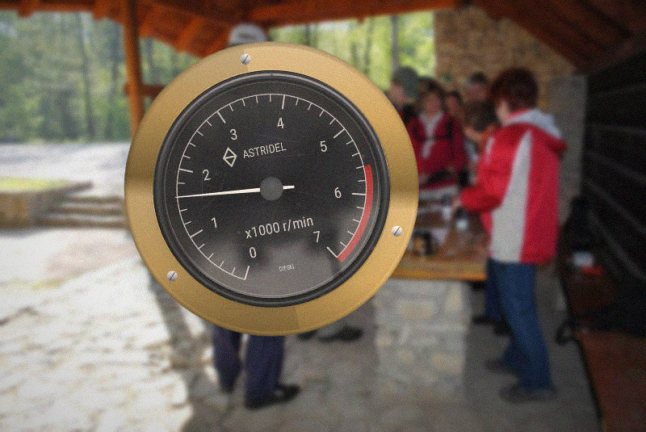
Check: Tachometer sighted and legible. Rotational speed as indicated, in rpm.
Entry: 1600 rpm
